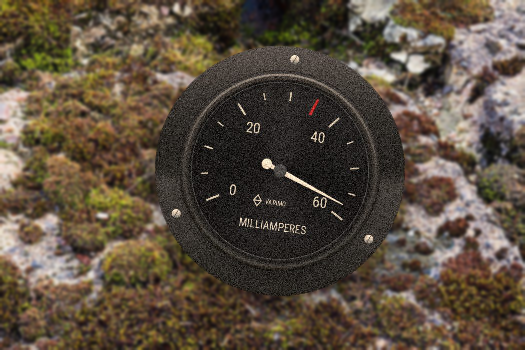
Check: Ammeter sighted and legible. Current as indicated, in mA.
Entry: 57.5 mA
